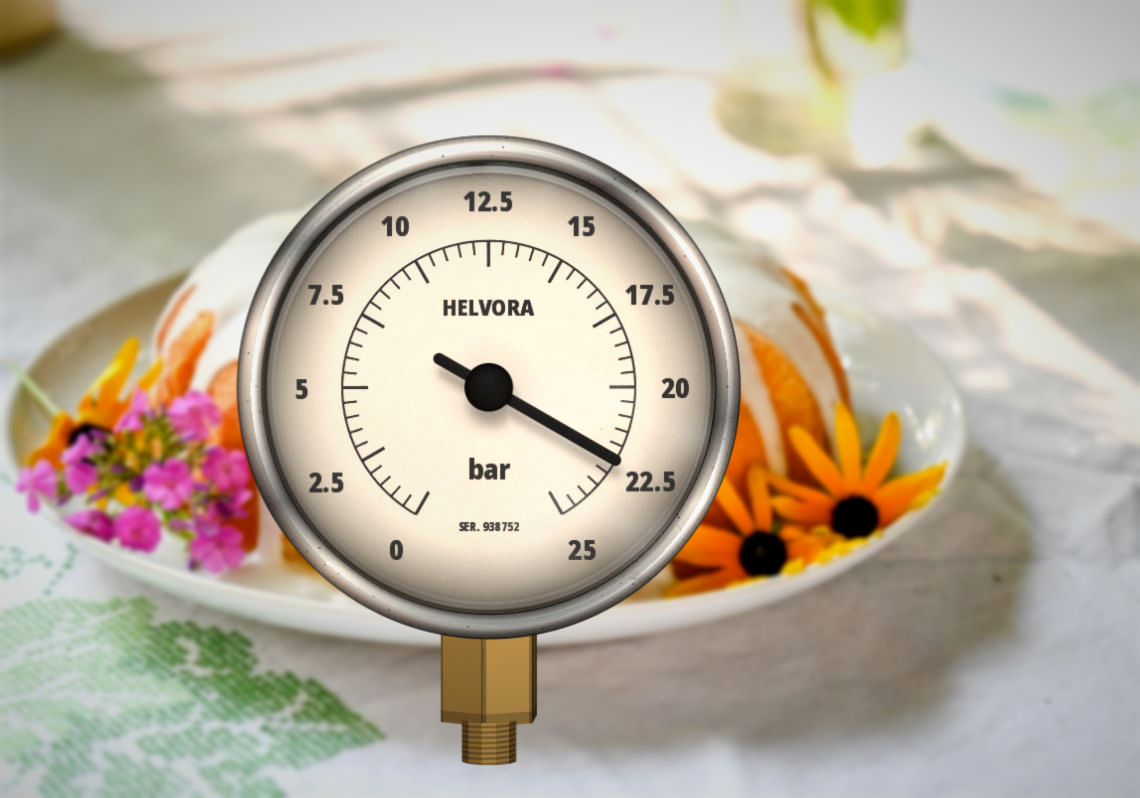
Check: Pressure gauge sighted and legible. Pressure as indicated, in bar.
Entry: 22.5 bar
